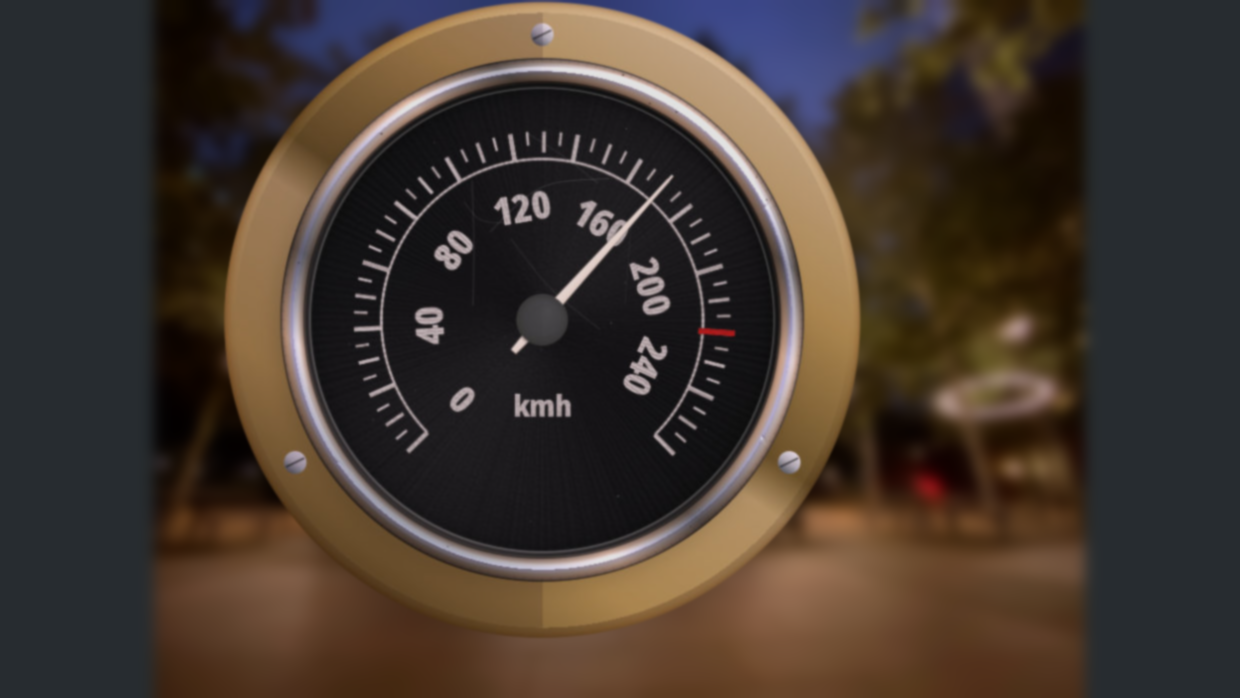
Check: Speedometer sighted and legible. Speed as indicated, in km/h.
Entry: 170 km/h
